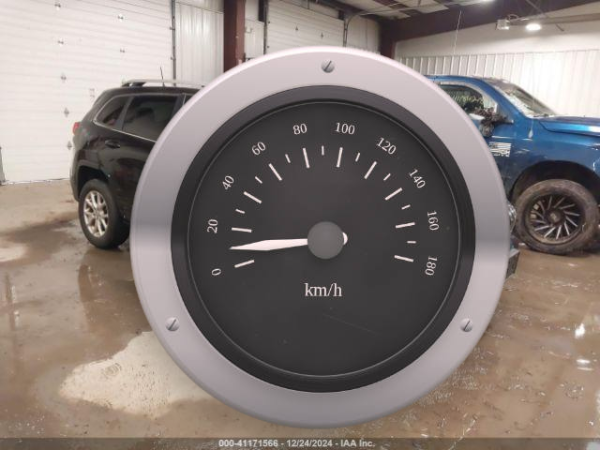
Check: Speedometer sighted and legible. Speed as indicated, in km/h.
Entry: 10 km/h
